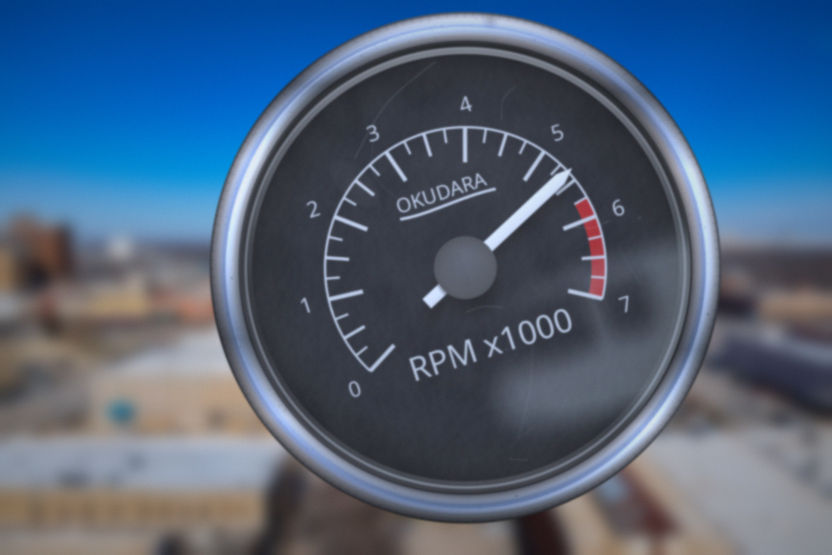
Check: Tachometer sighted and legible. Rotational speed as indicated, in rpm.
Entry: 5375 rpm
